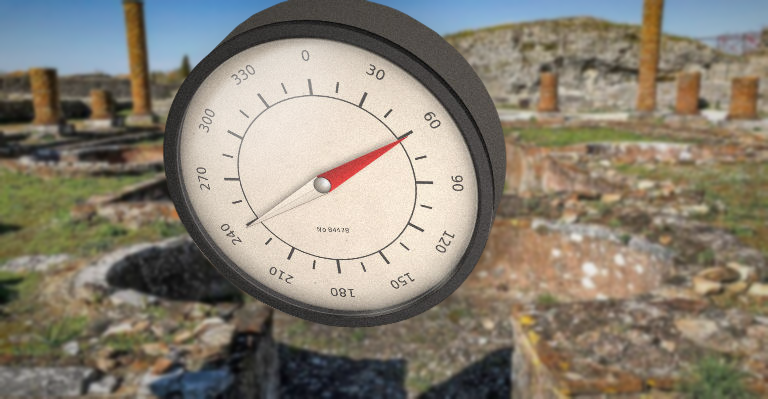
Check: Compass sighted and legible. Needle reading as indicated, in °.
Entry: 60 °
